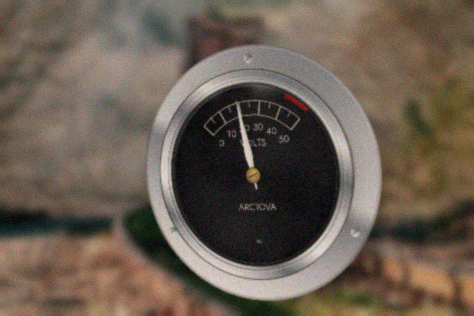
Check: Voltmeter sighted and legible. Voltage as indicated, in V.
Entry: 20 V
